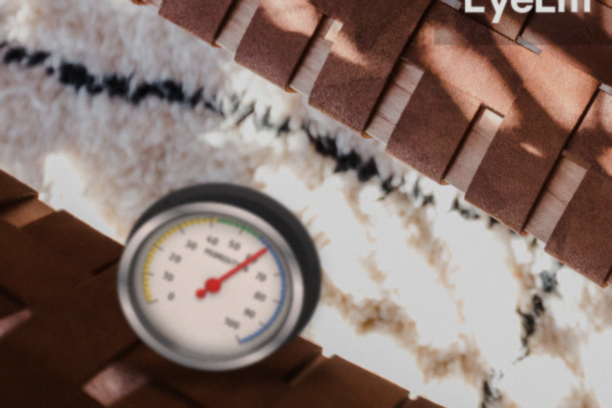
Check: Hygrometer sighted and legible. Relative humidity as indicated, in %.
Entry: 60 %
